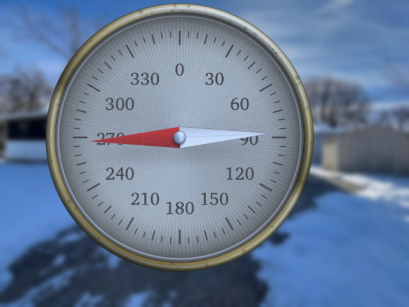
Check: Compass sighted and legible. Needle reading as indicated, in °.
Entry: 267.5 °
